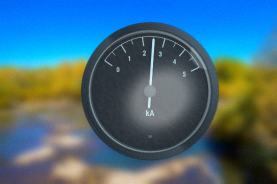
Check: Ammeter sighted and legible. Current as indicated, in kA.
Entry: 2.5 kA
